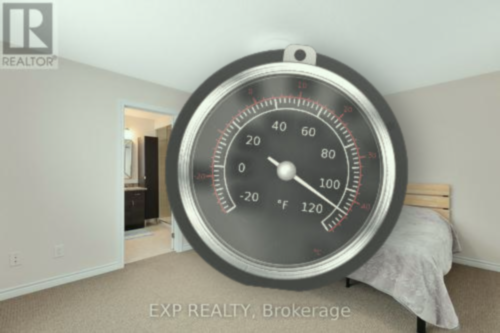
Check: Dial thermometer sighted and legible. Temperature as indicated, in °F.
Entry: 110 °F
